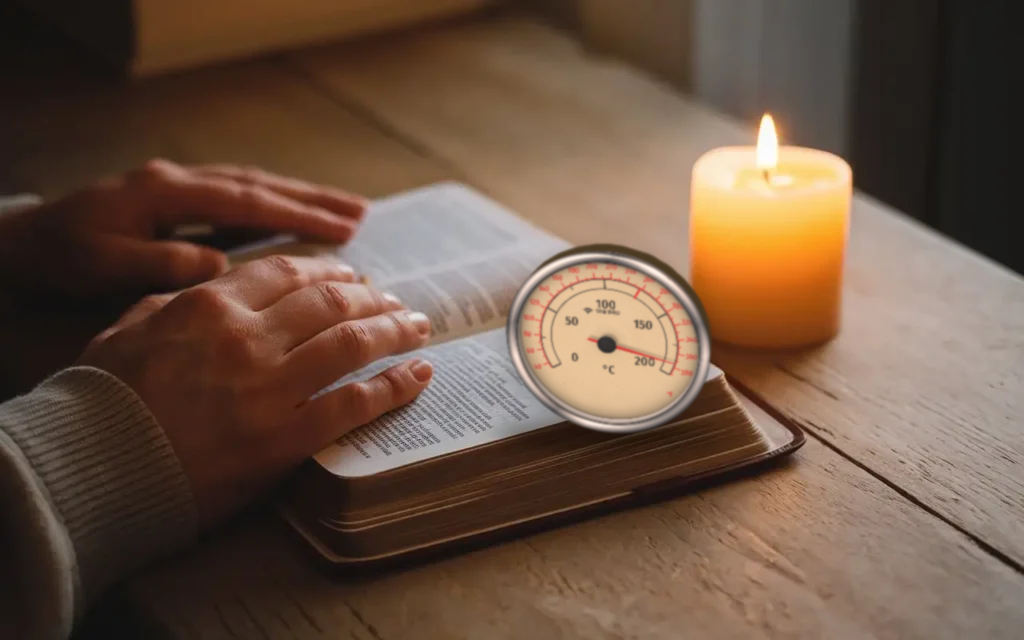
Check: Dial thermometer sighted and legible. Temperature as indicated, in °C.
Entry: 187.5 °C
